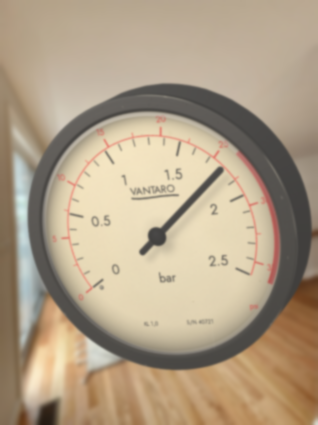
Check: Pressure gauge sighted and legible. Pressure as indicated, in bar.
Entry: 1.8 bar
